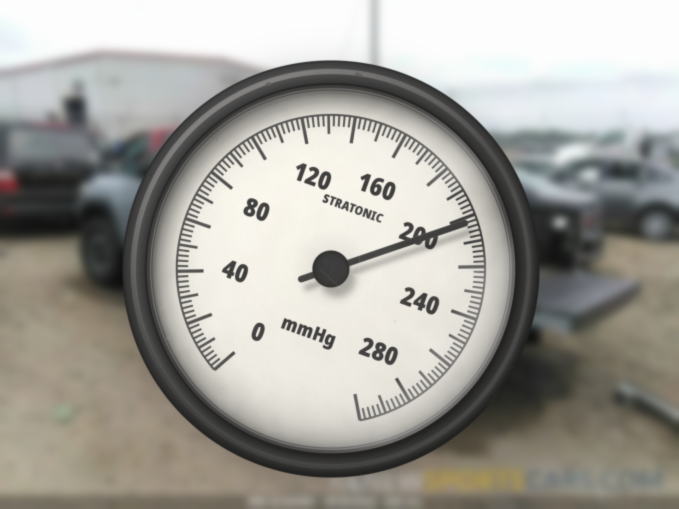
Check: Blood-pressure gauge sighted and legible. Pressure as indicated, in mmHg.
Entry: 202 mmHg
